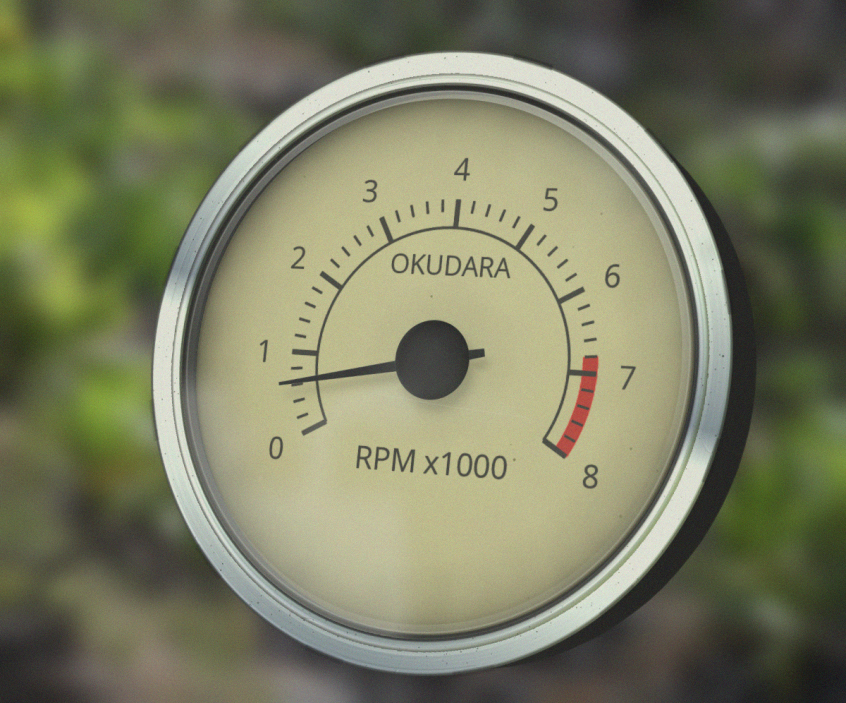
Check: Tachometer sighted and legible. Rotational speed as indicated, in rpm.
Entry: 600 rpm
